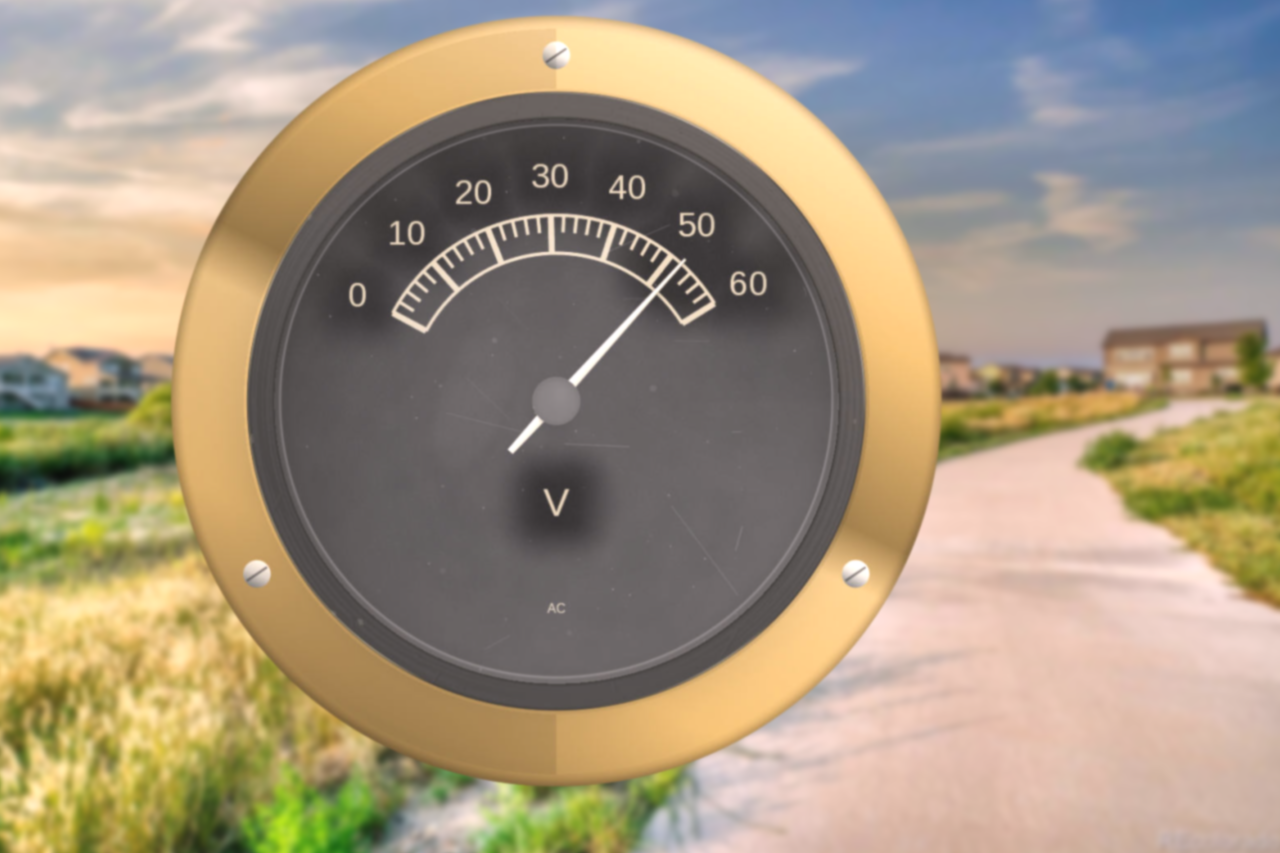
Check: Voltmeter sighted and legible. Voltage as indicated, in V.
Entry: 52 V
